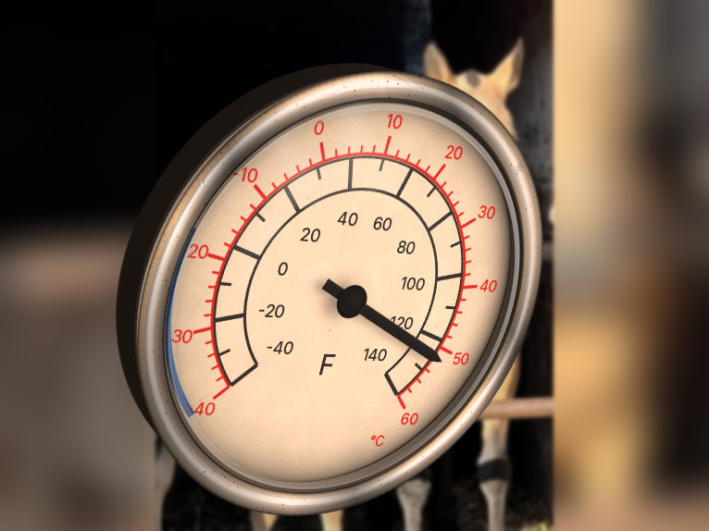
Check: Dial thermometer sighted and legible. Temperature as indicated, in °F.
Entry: 125 °F
